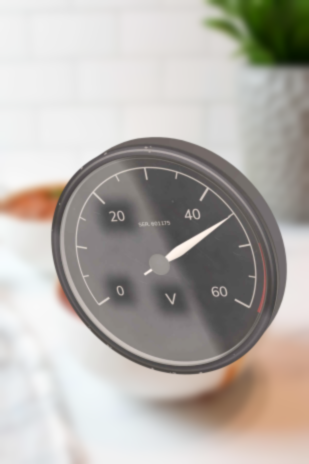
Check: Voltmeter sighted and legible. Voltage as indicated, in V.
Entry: 45 V
